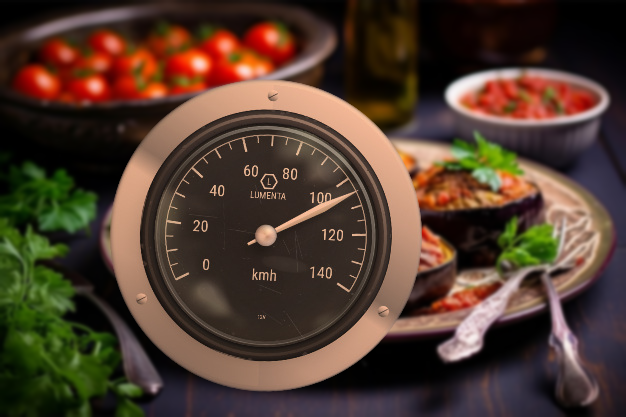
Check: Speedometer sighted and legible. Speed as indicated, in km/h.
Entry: 105 km/h
